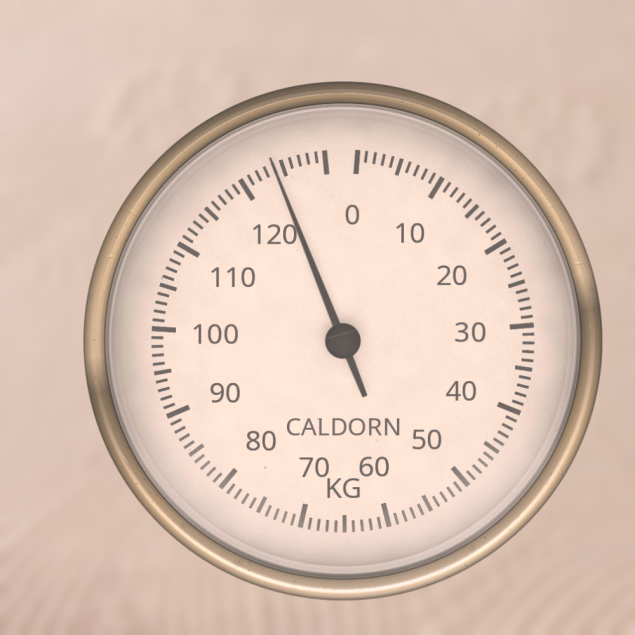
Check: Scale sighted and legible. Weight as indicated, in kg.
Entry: 124 kg
